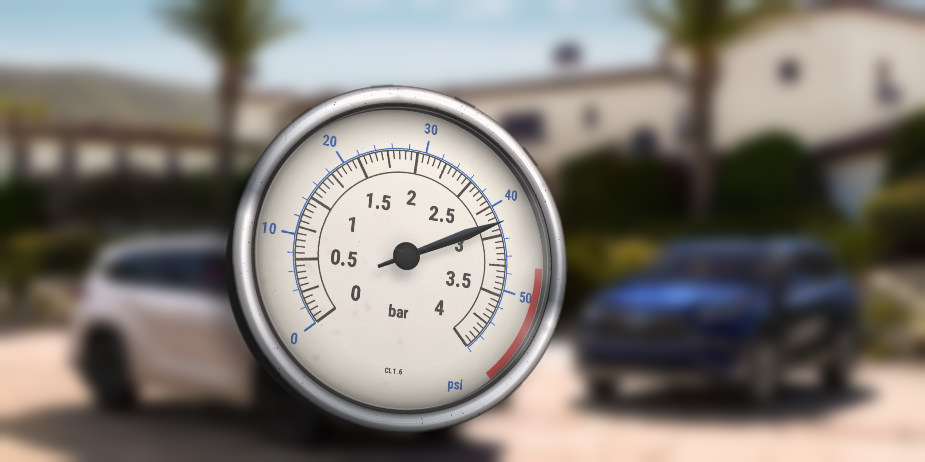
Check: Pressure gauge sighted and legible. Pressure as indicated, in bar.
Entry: 2.9 bar
